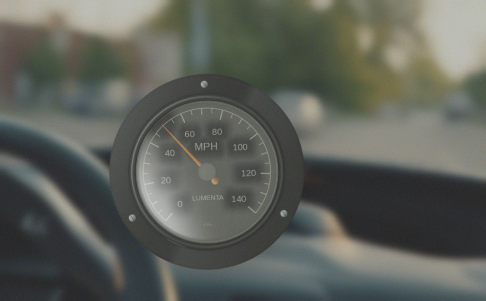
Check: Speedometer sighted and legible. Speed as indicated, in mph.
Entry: 50 mph
